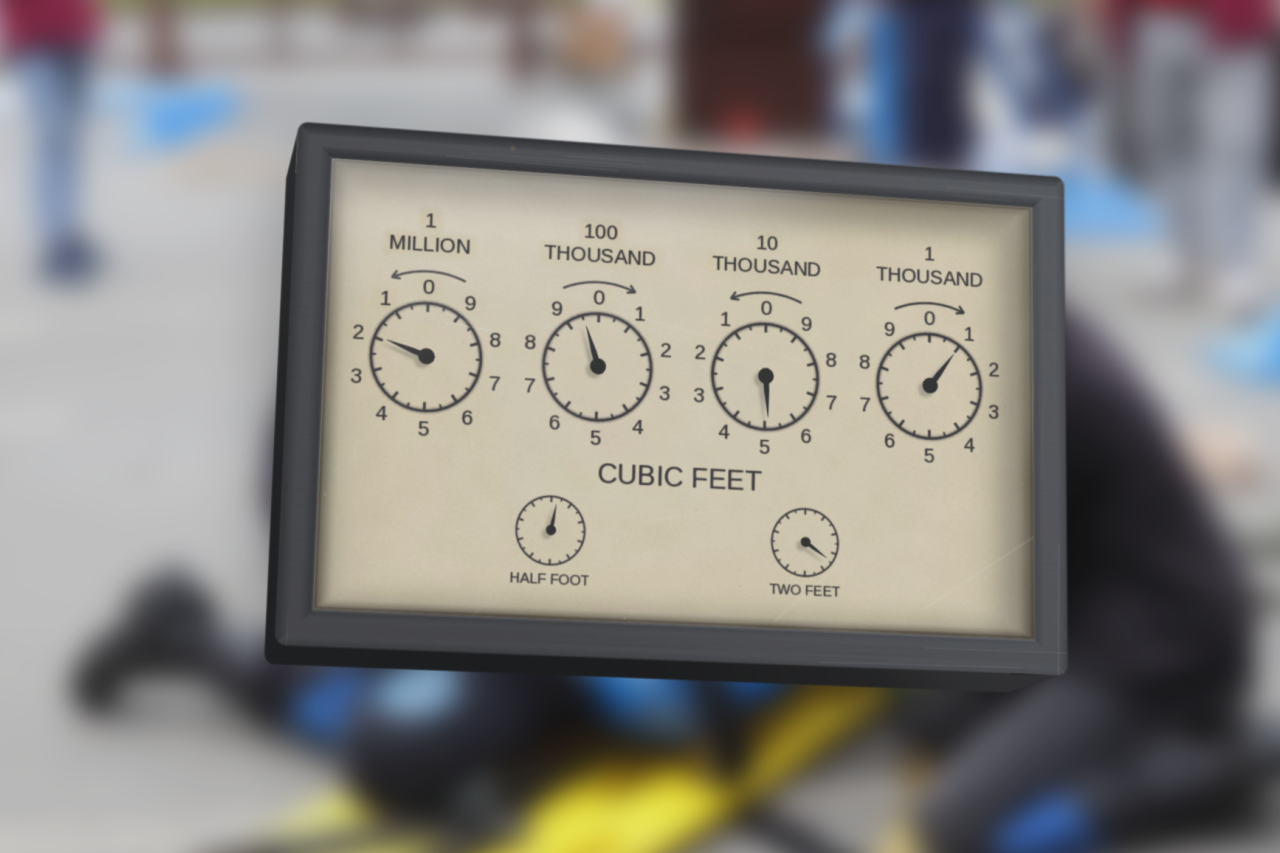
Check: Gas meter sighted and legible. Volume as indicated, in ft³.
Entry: 195100 ft³
